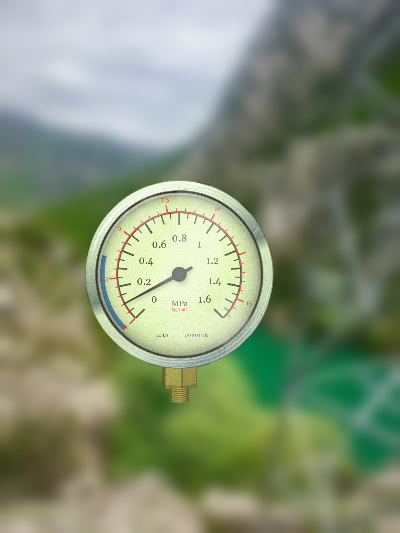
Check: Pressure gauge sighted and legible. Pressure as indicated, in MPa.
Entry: 0.1 MPa
